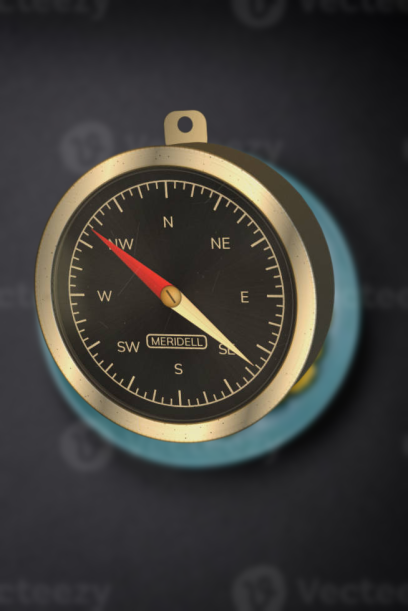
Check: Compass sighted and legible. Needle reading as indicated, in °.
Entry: 310 °
